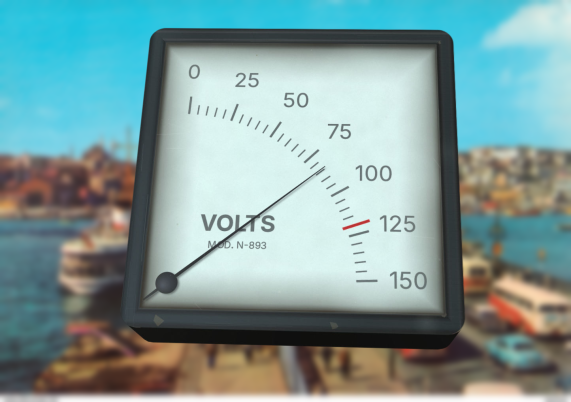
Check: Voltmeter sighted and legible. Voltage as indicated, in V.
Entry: 85 V
